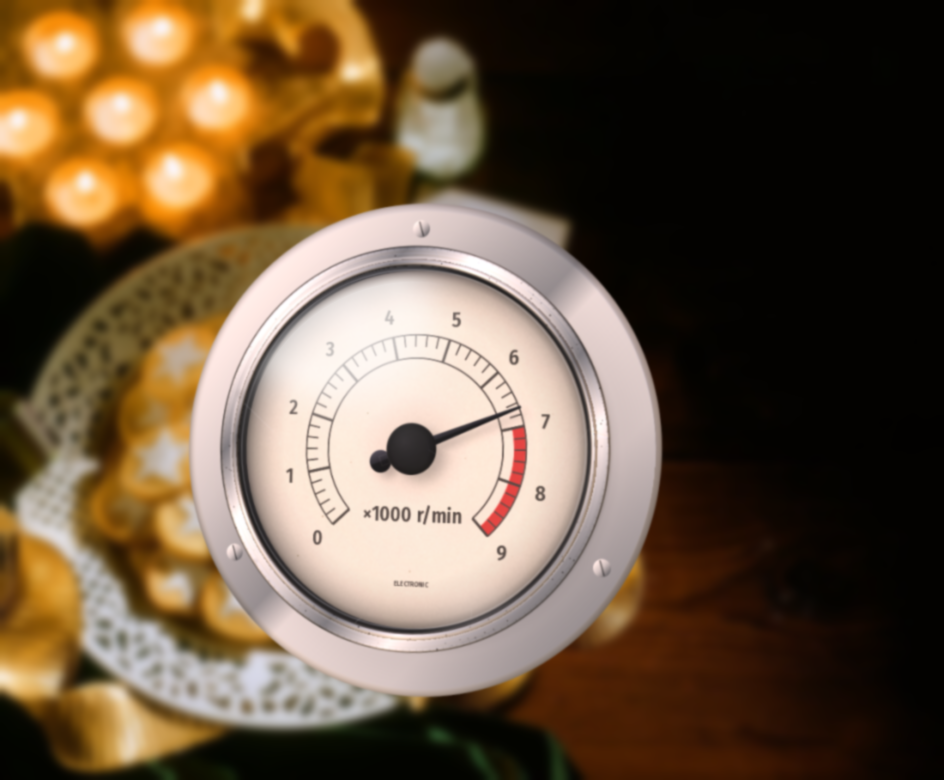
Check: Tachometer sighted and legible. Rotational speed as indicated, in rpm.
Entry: 6700 rpm
